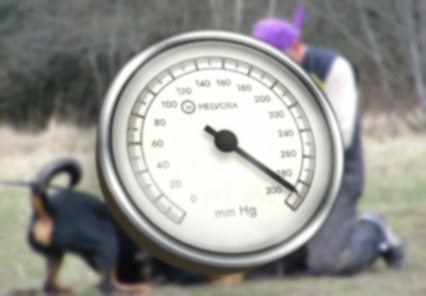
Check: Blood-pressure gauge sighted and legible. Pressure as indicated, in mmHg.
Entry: 290 mmHg
